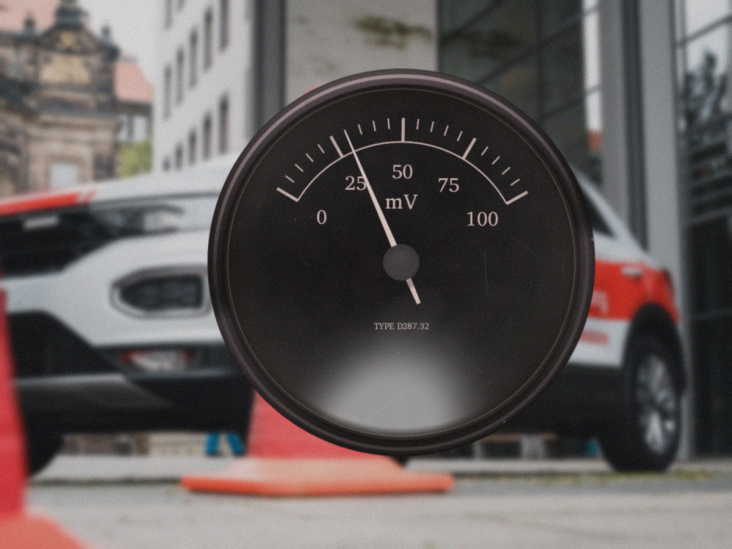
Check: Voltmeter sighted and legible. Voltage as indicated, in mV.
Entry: 30 mV
